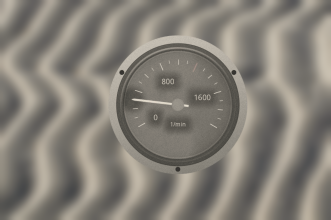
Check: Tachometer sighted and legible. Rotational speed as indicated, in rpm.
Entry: 300 rpm
